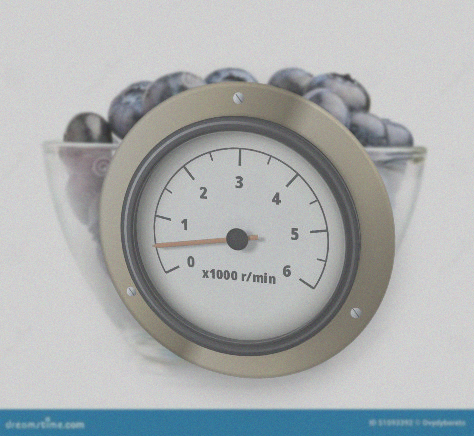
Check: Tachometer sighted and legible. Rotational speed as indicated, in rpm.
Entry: 500 rpm
